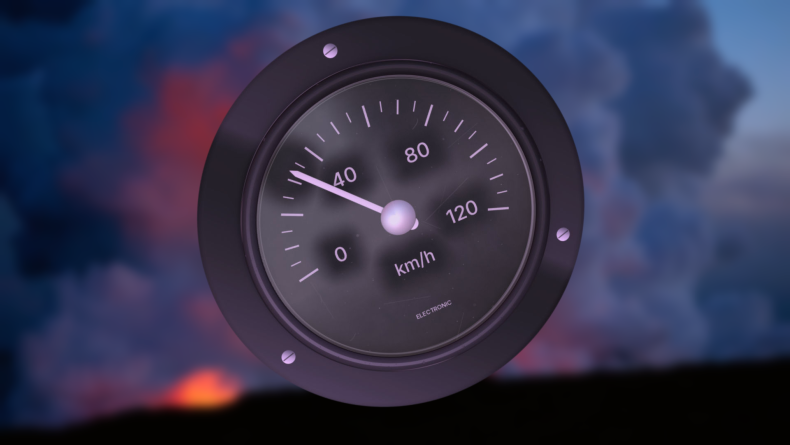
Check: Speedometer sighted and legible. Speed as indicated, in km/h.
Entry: 32.5 km/h
